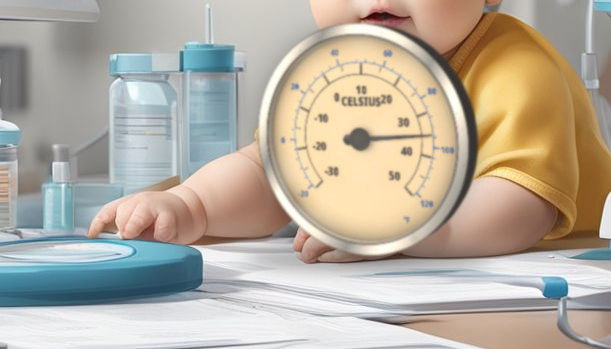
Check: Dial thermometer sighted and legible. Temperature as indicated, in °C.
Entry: 35 °C
